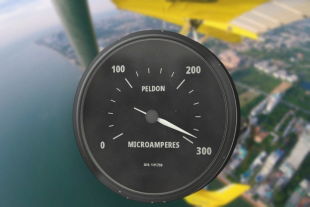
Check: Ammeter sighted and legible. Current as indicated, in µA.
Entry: 290 µA
